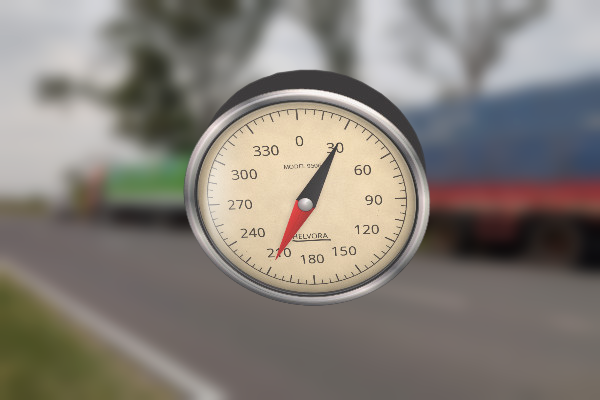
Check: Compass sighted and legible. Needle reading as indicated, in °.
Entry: 210 °
